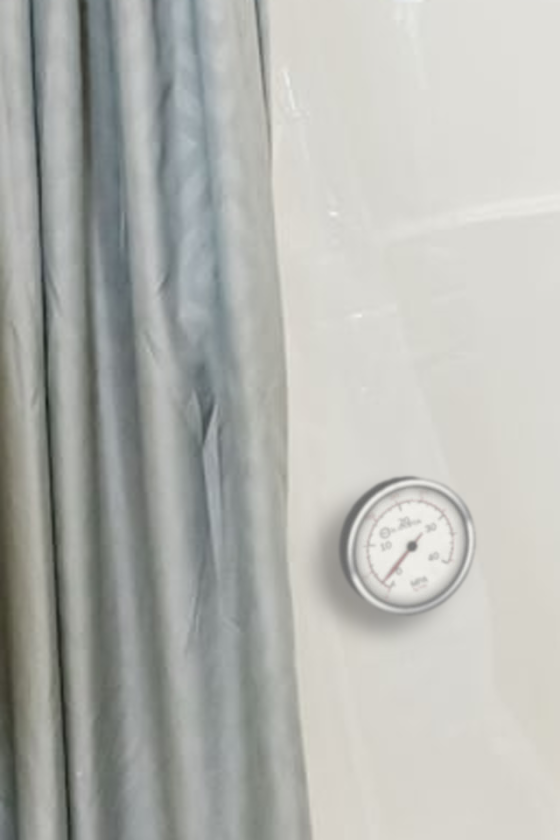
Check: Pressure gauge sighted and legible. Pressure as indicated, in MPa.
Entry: 2 MPa
